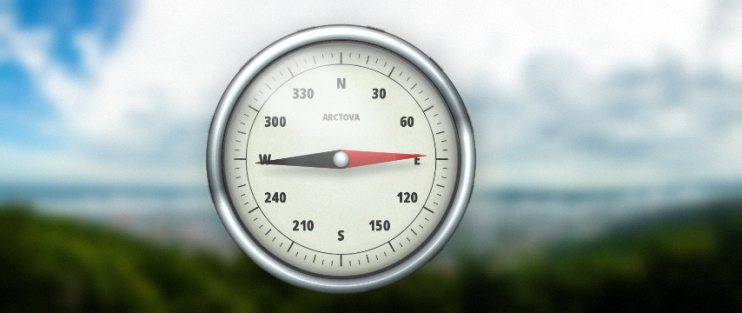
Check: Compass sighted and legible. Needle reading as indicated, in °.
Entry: 87.5 °
